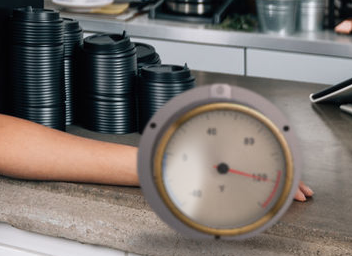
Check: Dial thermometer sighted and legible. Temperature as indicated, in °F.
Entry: 120 °F
